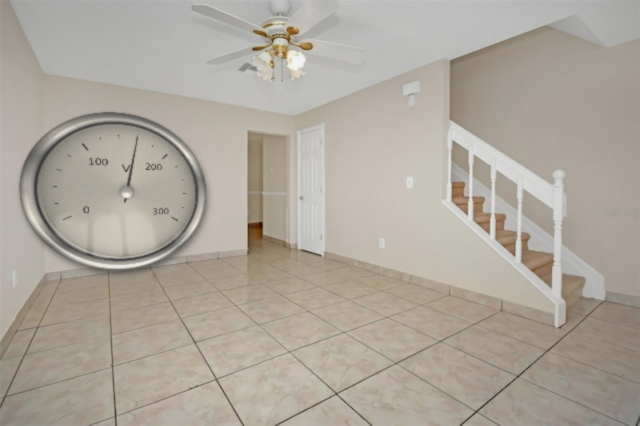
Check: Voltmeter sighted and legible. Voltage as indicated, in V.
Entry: 160 V
